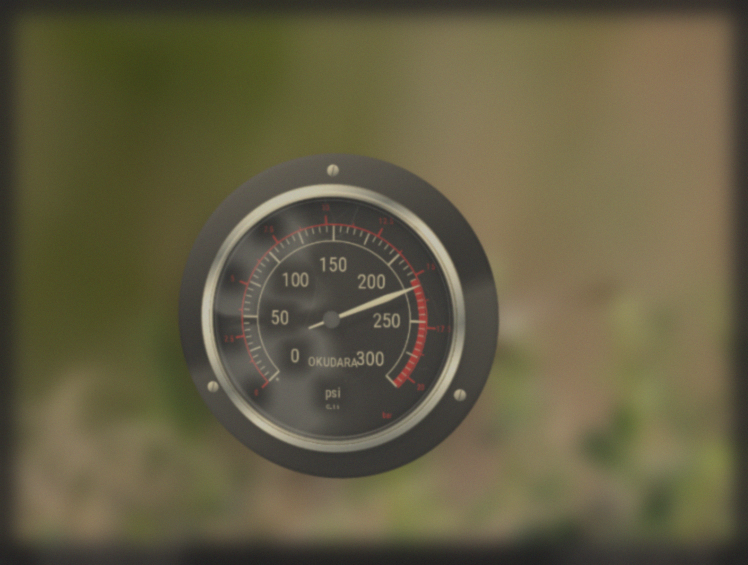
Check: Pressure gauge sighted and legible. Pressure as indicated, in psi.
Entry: 225 psi
